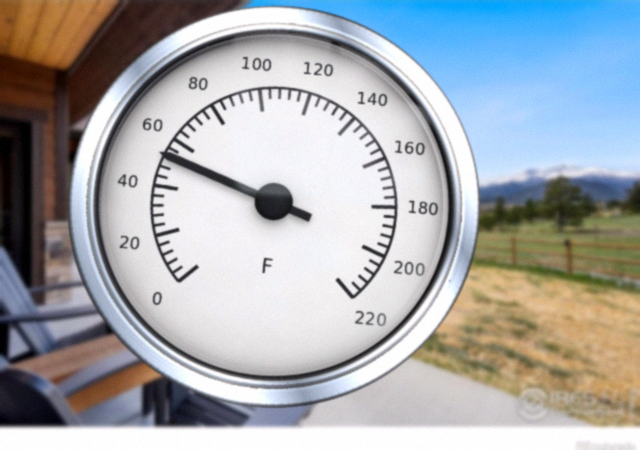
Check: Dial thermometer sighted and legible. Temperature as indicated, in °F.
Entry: 52 °F
